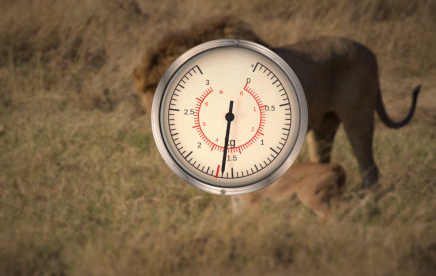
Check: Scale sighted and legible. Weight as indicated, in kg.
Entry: 1.6 kg
